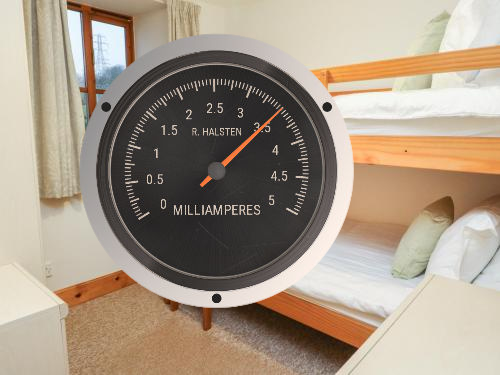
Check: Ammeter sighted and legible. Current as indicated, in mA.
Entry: 3.5 mA
